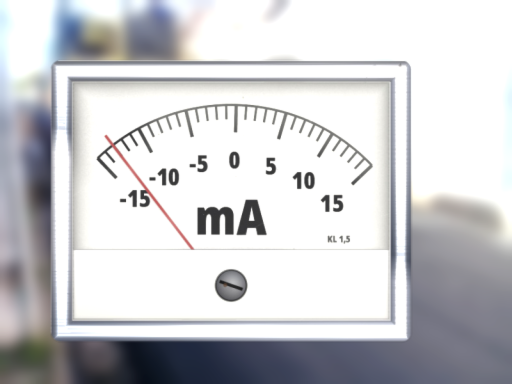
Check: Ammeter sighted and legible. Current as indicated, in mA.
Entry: -13 mA
